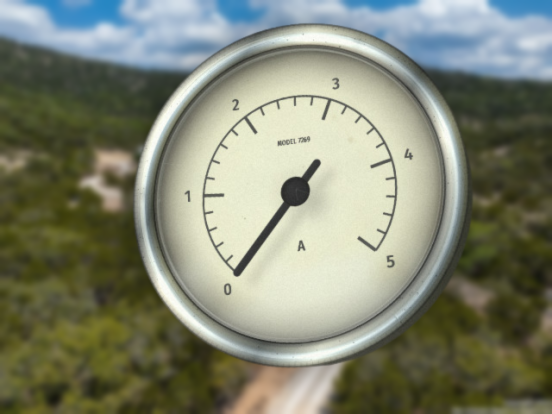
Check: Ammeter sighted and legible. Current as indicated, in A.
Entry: 0 A
